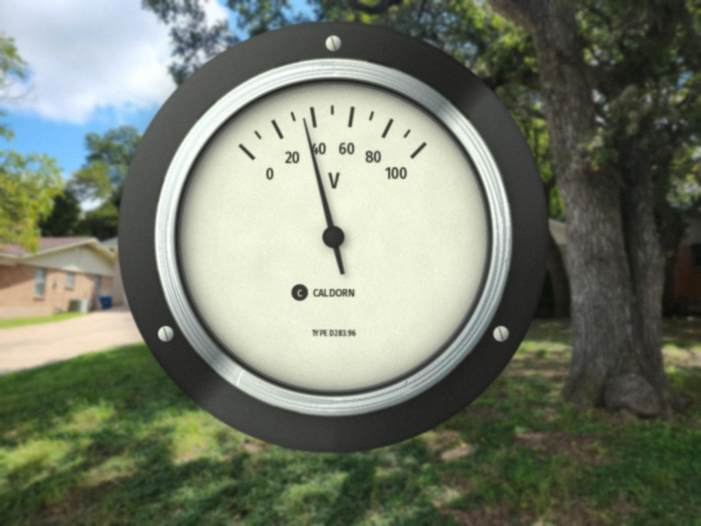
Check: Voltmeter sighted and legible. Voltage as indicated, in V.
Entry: 35 V
